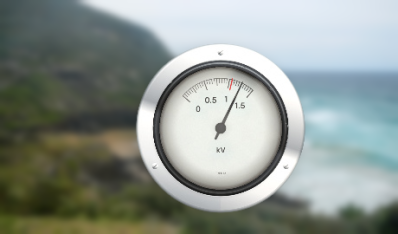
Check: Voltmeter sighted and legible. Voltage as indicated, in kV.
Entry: 1.25 kV
